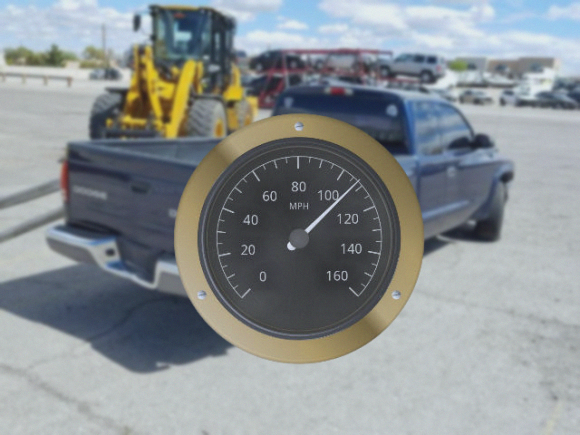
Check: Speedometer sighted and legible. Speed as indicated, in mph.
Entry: 107.5 mph
